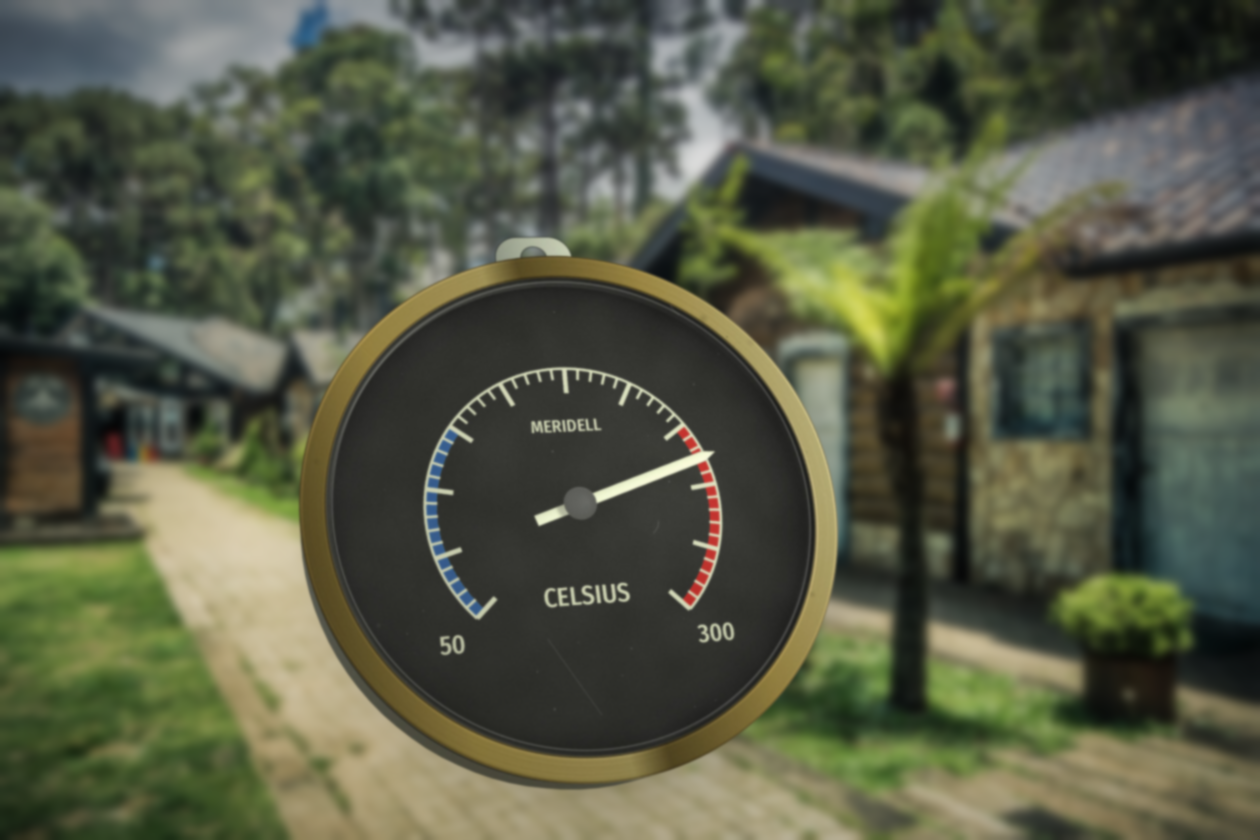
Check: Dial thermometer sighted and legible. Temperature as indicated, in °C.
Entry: 240 °C
